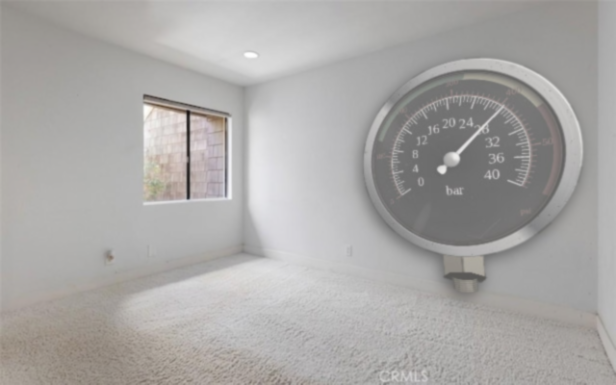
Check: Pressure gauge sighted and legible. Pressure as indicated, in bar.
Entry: 28 bar
